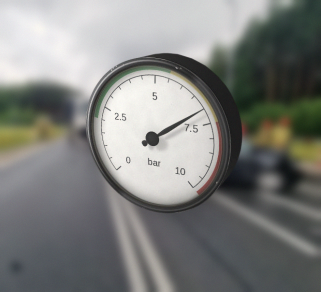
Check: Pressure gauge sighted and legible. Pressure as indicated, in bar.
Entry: 7 bar
